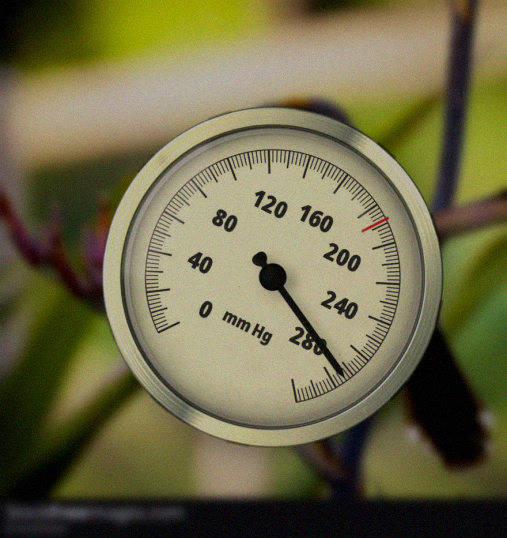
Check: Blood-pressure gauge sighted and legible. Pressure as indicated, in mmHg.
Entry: 274 mmHg
